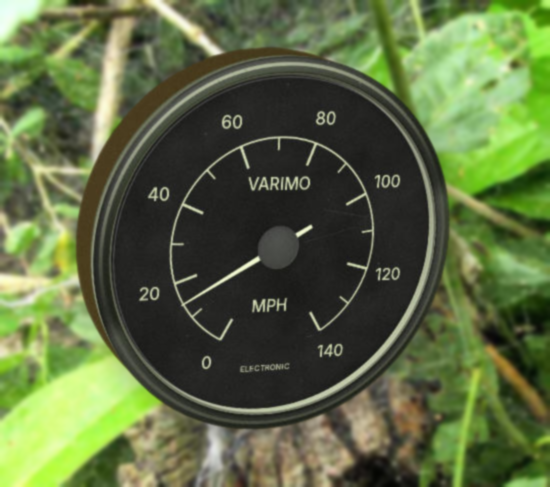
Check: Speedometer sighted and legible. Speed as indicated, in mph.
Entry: 15 mph
